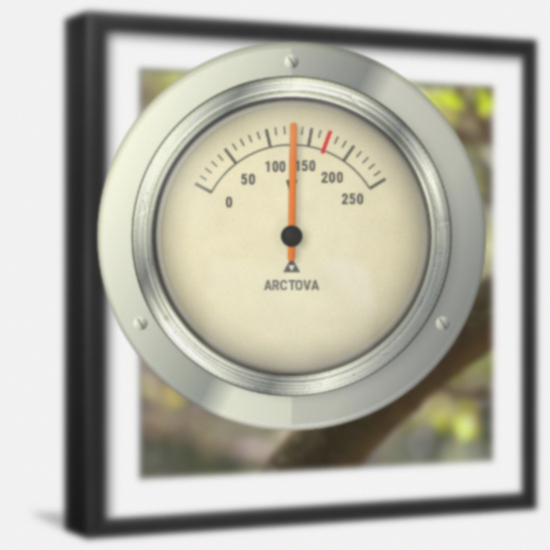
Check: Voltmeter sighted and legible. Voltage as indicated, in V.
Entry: 130 V
